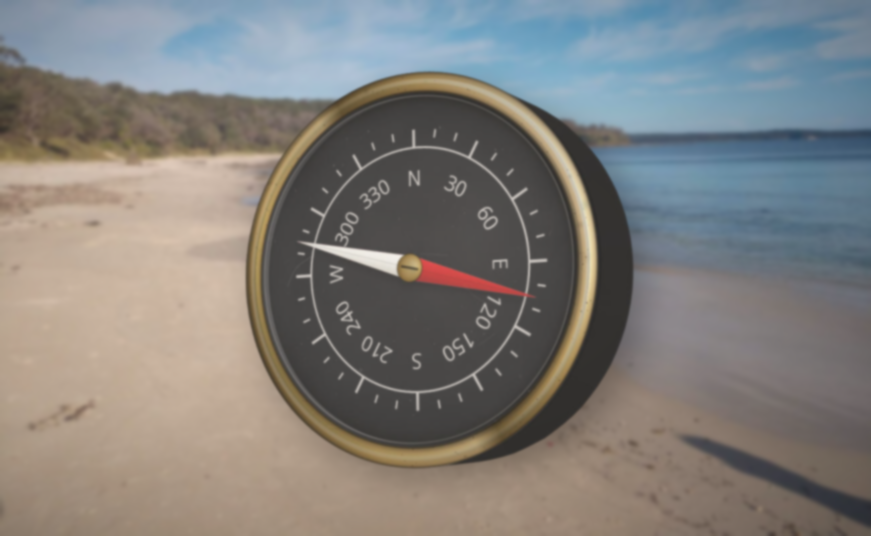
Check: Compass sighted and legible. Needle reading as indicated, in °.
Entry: 105 °
